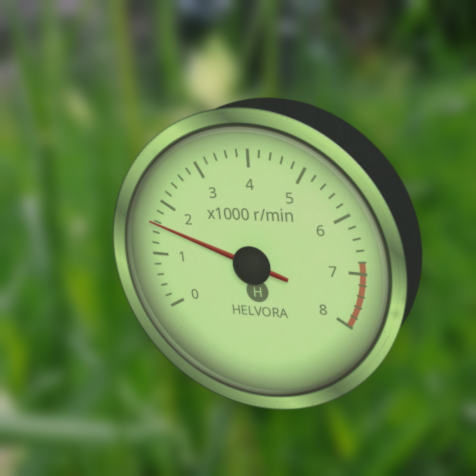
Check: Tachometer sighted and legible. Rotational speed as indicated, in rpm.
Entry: 1600 rpm
